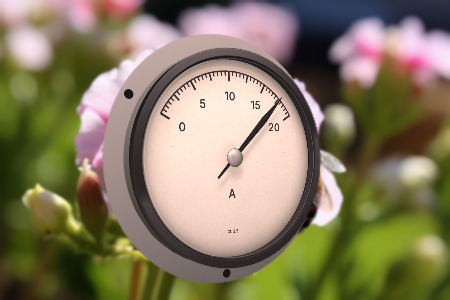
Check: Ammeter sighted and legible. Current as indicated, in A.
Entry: 17.5 A
